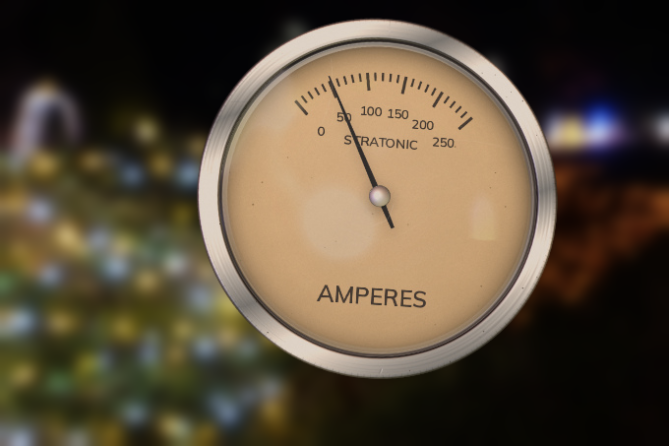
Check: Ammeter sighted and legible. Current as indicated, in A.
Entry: 50 A
